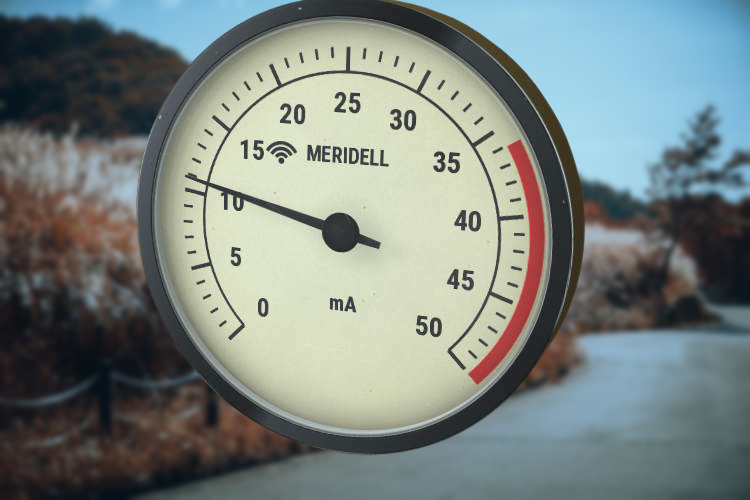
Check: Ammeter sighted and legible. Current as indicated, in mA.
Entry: 11 mA
